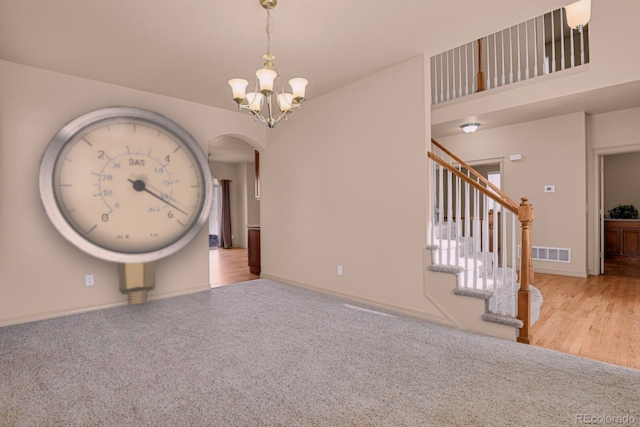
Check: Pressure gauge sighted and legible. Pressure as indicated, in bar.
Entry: 5.75 bar
